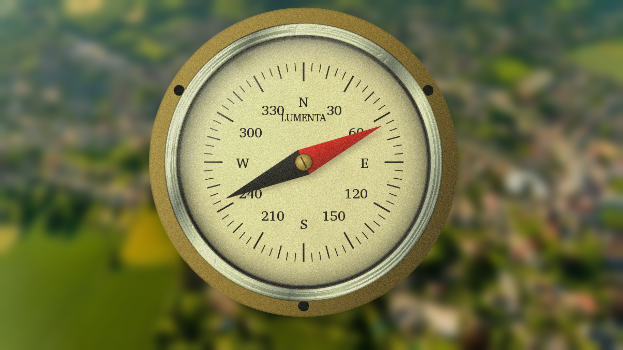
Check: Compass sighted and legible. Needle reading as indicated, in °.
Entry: 65 °
